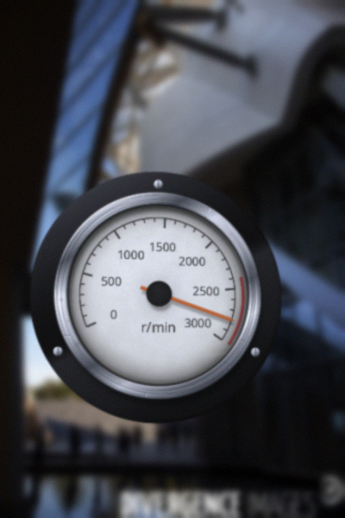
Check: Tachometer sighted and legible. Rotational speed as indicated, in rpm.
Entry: 2800 rpm
